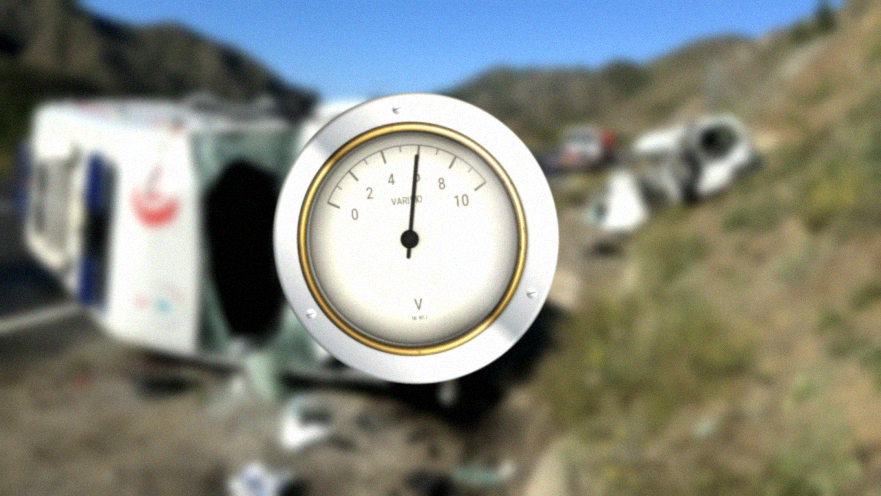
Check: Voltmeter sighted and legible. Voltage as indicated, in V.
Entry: 6 V
